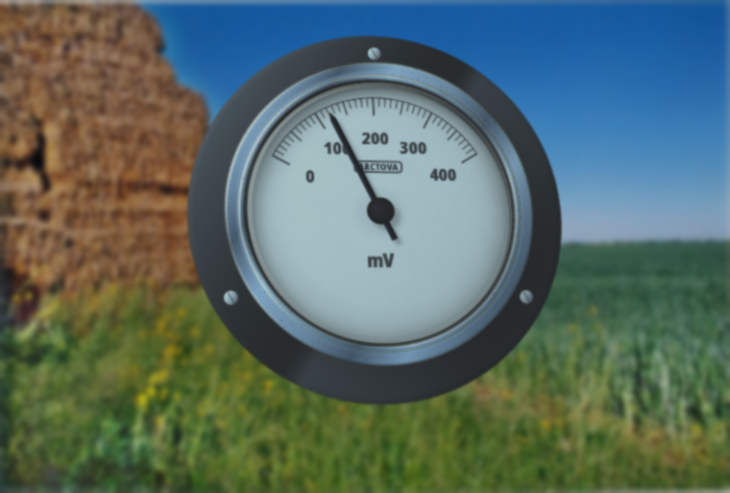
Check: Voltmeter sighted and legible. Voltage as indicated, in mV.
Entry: 120 mV
